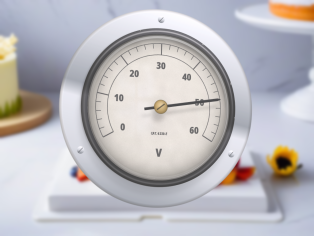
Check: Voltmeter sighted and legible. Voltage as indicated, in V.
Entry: 50 V
